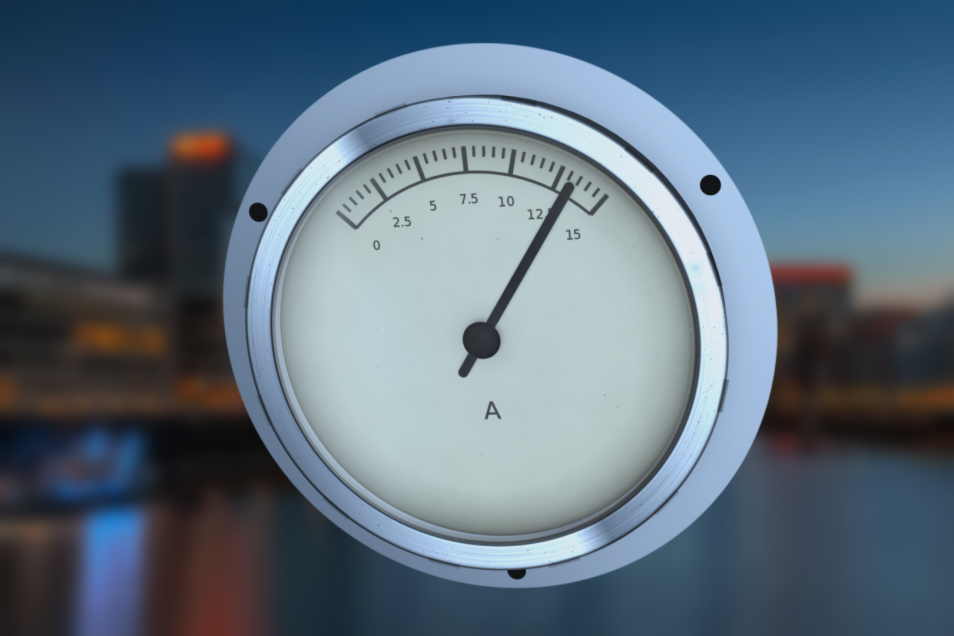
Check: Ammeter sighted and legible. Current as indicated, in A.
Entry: 13.25 A
